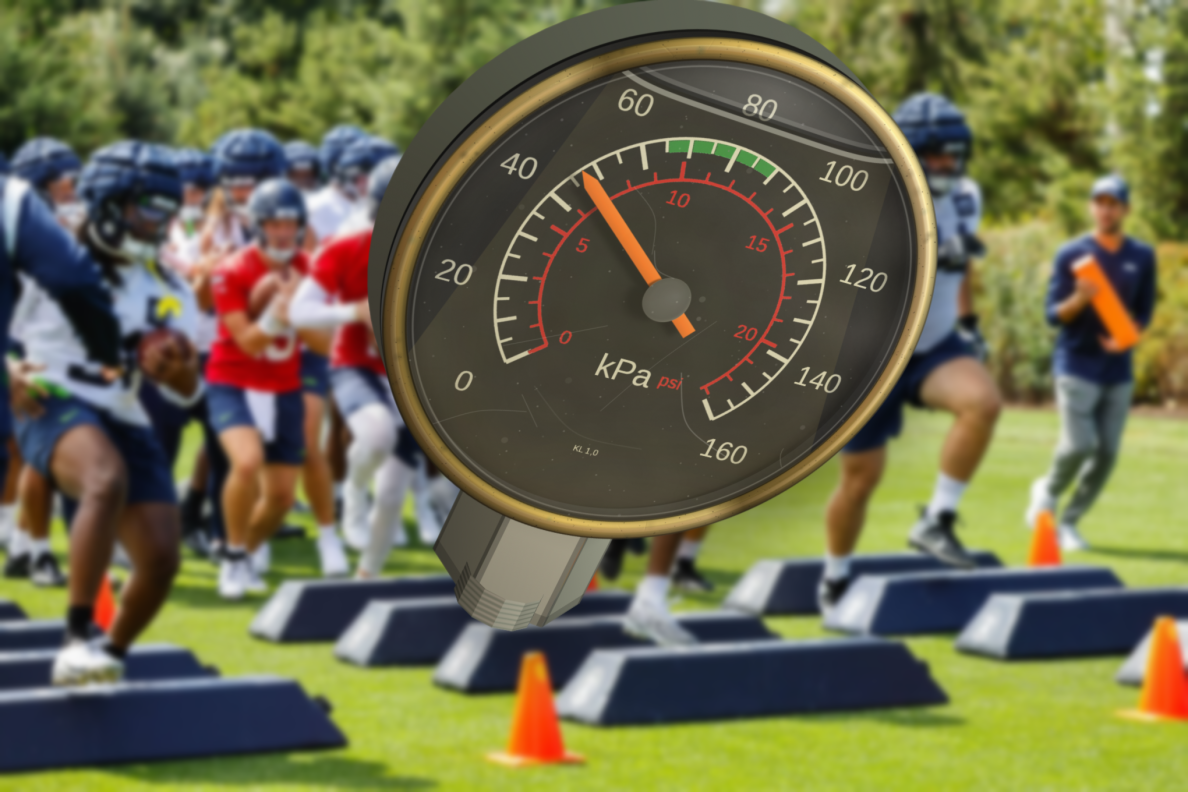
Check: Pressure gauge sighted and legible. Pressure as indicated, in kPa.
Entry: 47.5 kPa
